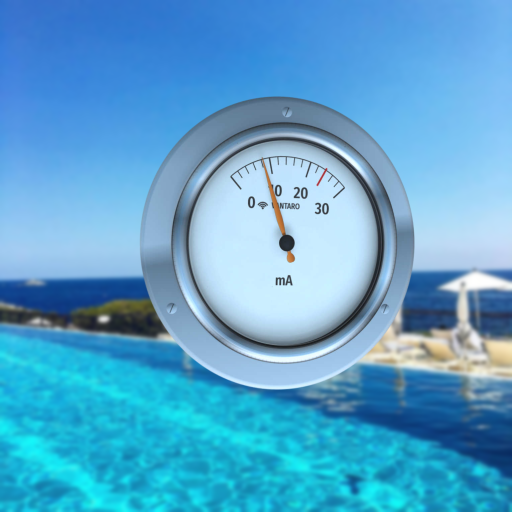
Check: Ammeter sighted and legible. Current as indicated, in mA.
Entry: 8 mA
